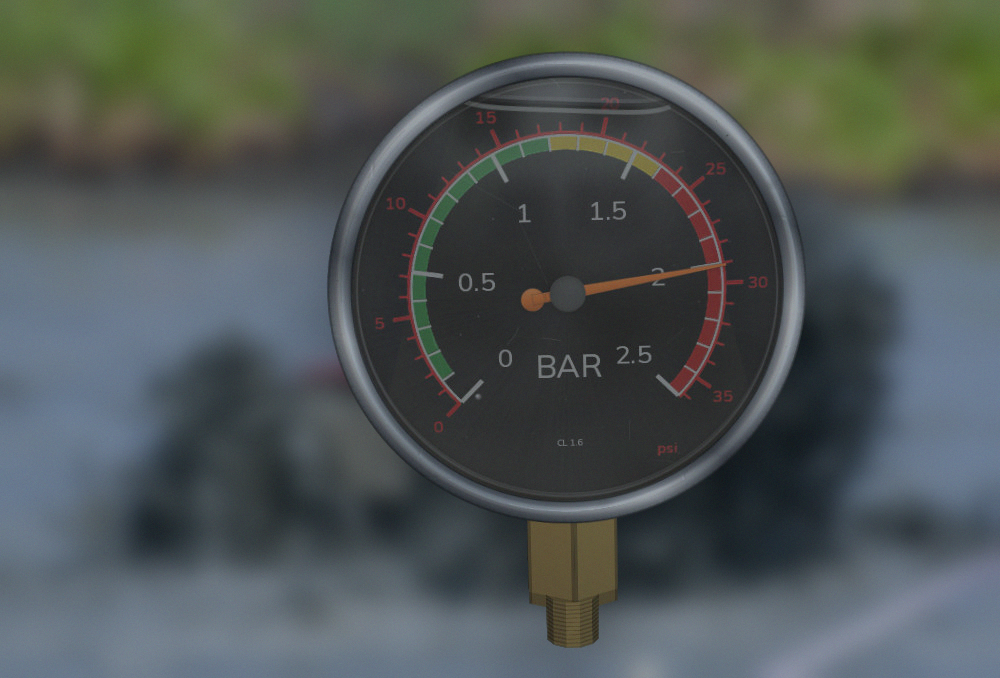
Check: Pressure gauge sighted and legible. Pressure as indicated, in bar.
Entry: 2 bar
